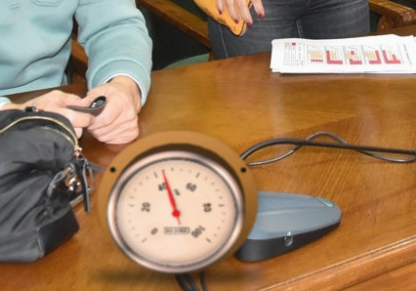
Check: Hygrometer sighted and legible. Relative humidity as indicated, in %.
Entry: 44 %
